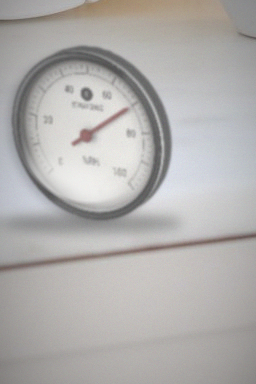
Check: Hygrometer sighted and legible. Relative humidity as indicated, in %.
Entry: 70 %
